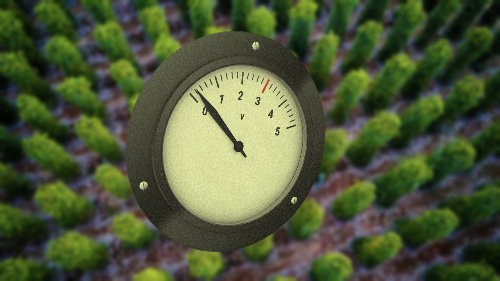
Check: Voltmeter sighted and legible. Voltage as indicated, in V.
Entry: 0.2 V
